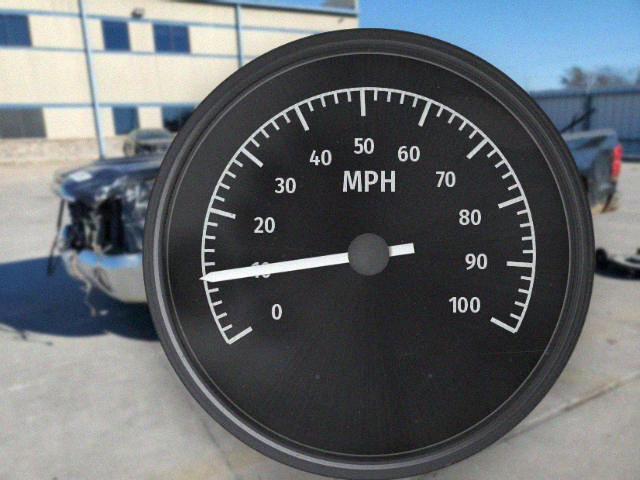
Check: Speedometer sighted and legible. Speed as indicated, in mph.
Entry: 10 mph
